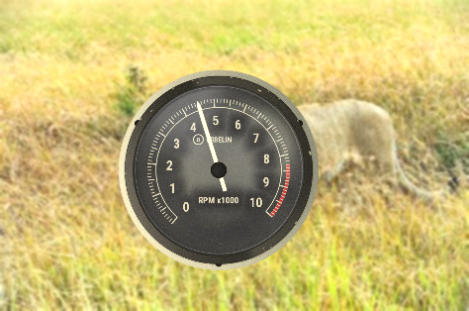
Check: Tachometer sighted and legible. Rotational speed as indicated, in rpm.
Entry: 4500 rpm
